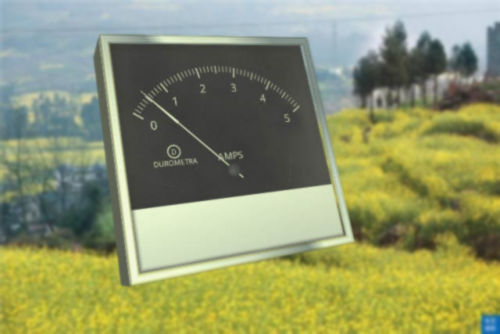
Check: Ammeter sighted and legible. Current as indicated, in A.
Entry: 0.5 A
